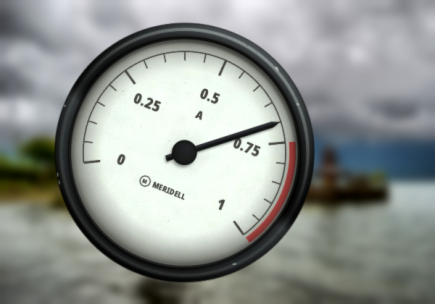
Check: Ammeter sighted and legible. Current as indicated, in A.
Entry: 0.7 A
